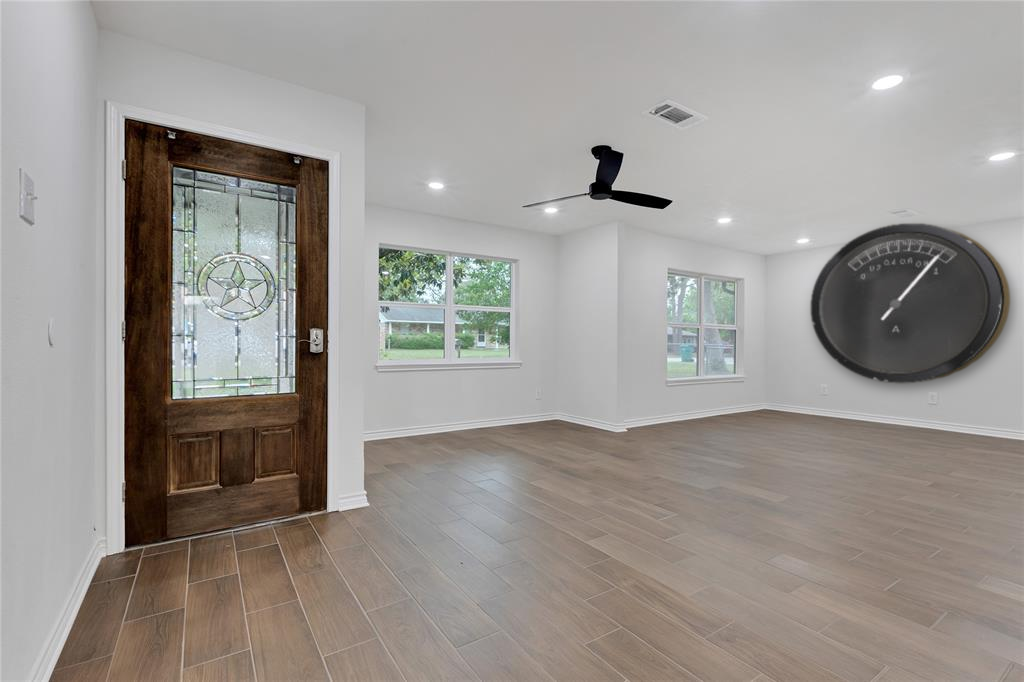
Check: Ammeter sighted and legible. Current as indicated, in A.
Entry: 0.9 A
